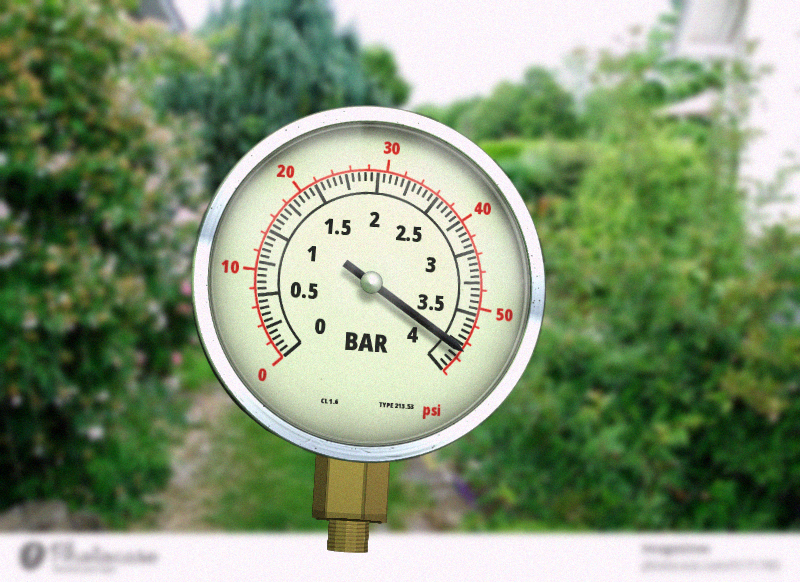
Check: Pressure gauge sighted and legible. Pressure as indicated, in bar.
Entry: 3.8 bar
